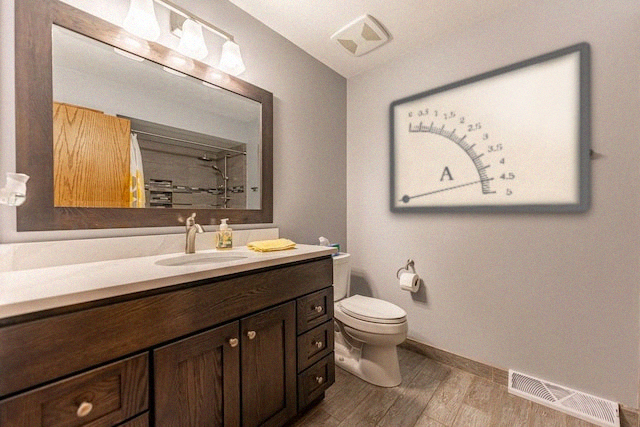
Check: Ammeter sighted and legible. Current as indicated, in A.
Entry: 4.5 A
